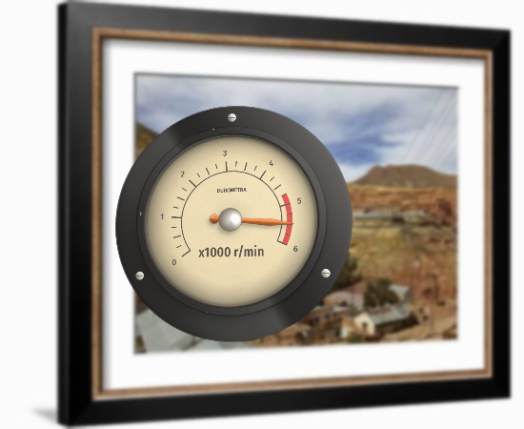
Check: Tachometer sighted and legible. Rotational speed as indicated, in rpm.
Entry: 5500 rpm
